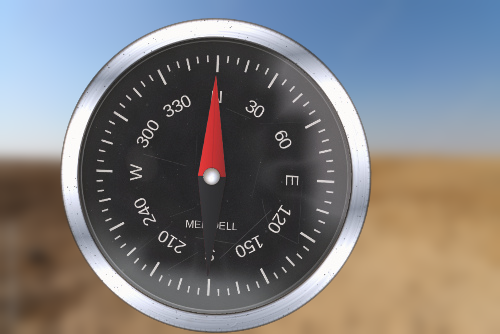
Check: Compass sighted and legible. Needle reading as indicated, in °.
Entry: 0 °
